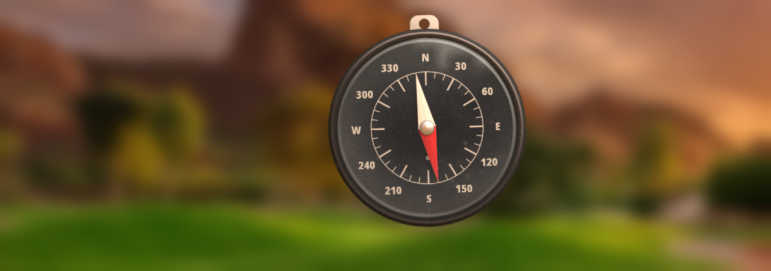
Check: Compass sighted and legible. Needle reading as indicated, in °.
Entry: 170 °
